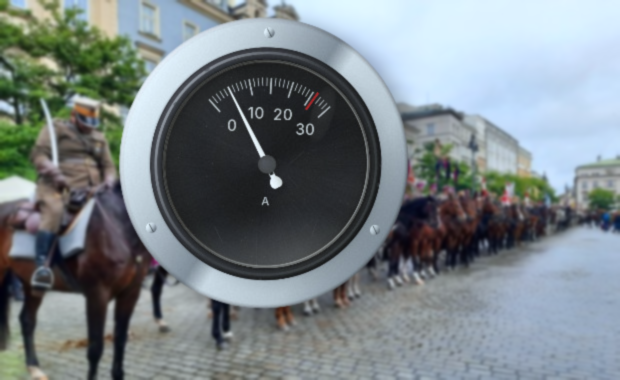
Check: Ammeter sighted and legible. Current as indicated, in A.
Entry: 5 A
